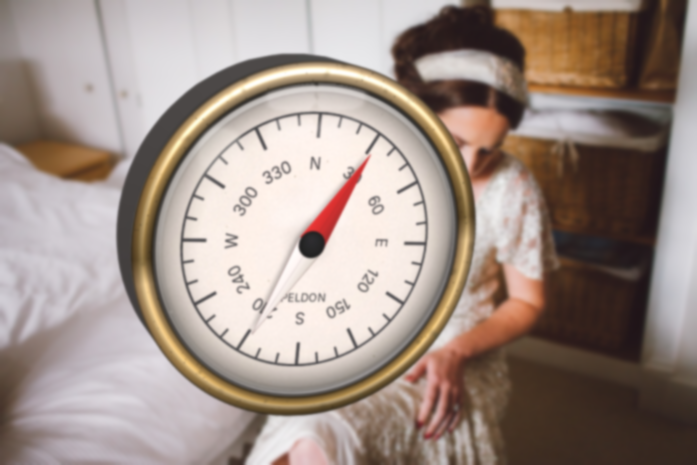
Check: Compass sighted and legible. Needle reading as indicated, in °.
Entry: 30 °
